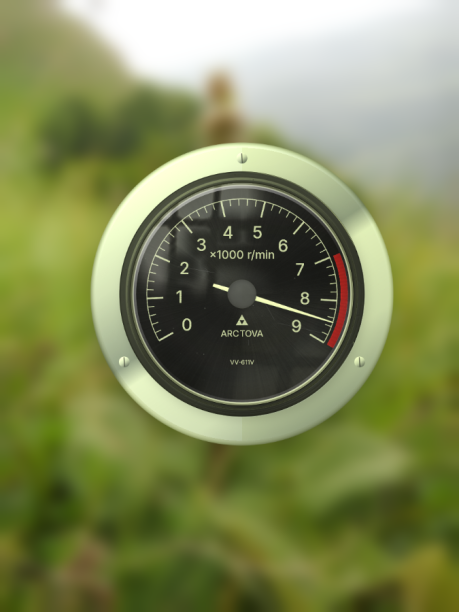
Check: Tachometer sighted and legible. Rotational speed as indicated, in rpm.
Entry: 8500 rpm
